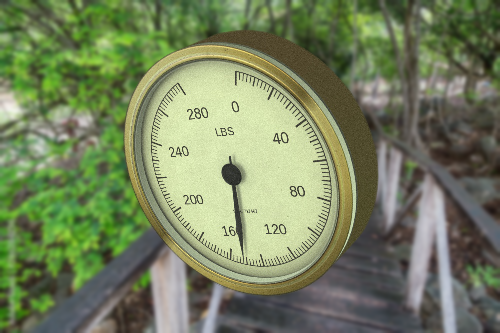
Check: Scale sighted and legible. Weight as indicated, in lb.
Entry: 150 lb
